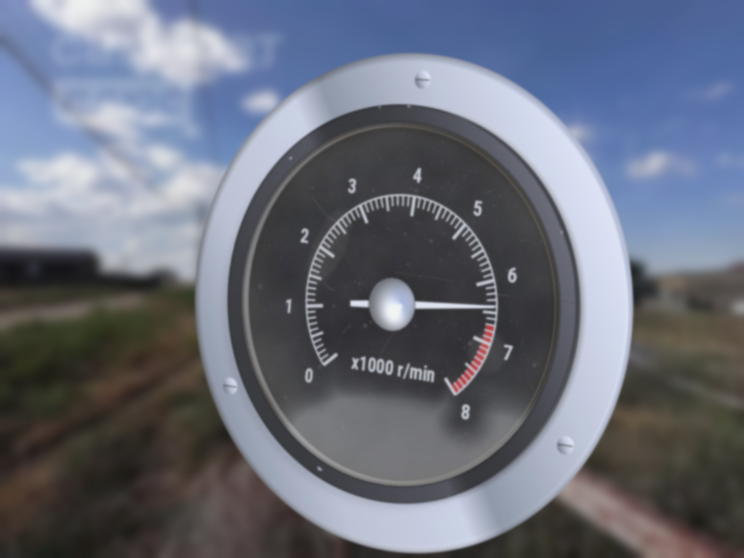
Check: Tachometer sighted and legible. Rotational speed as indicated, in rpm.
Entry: 6400 rpm
